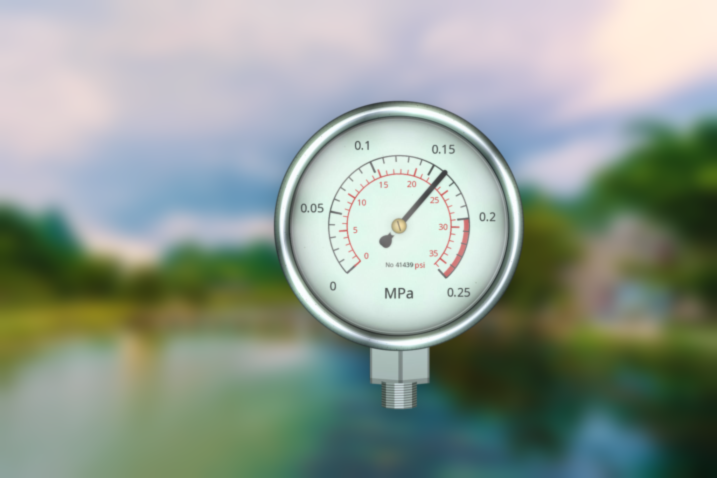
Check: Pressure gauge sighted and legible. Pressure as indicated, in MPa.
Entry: 0.16 MPa
